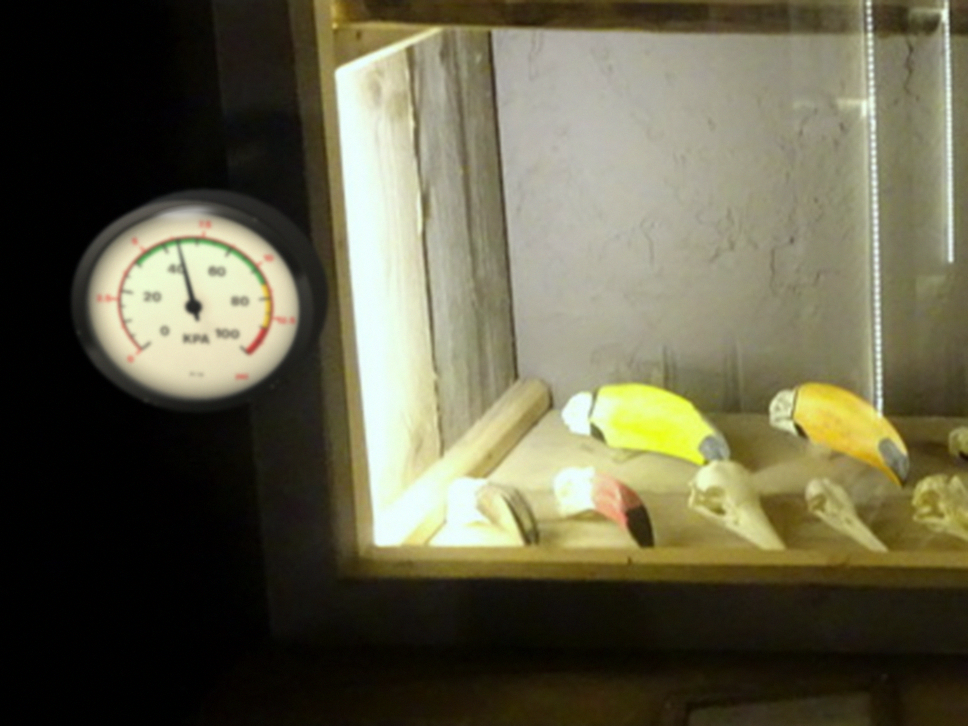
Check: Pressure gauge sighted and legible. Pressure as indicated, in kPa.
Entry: 45 kPa
